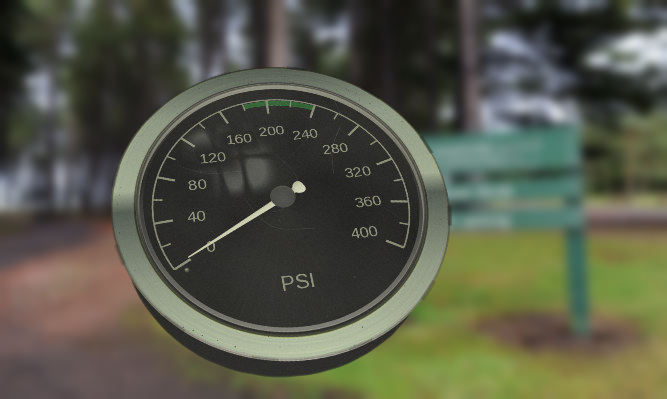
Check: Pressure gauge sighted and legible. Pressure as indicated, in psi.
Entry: 0 psi
